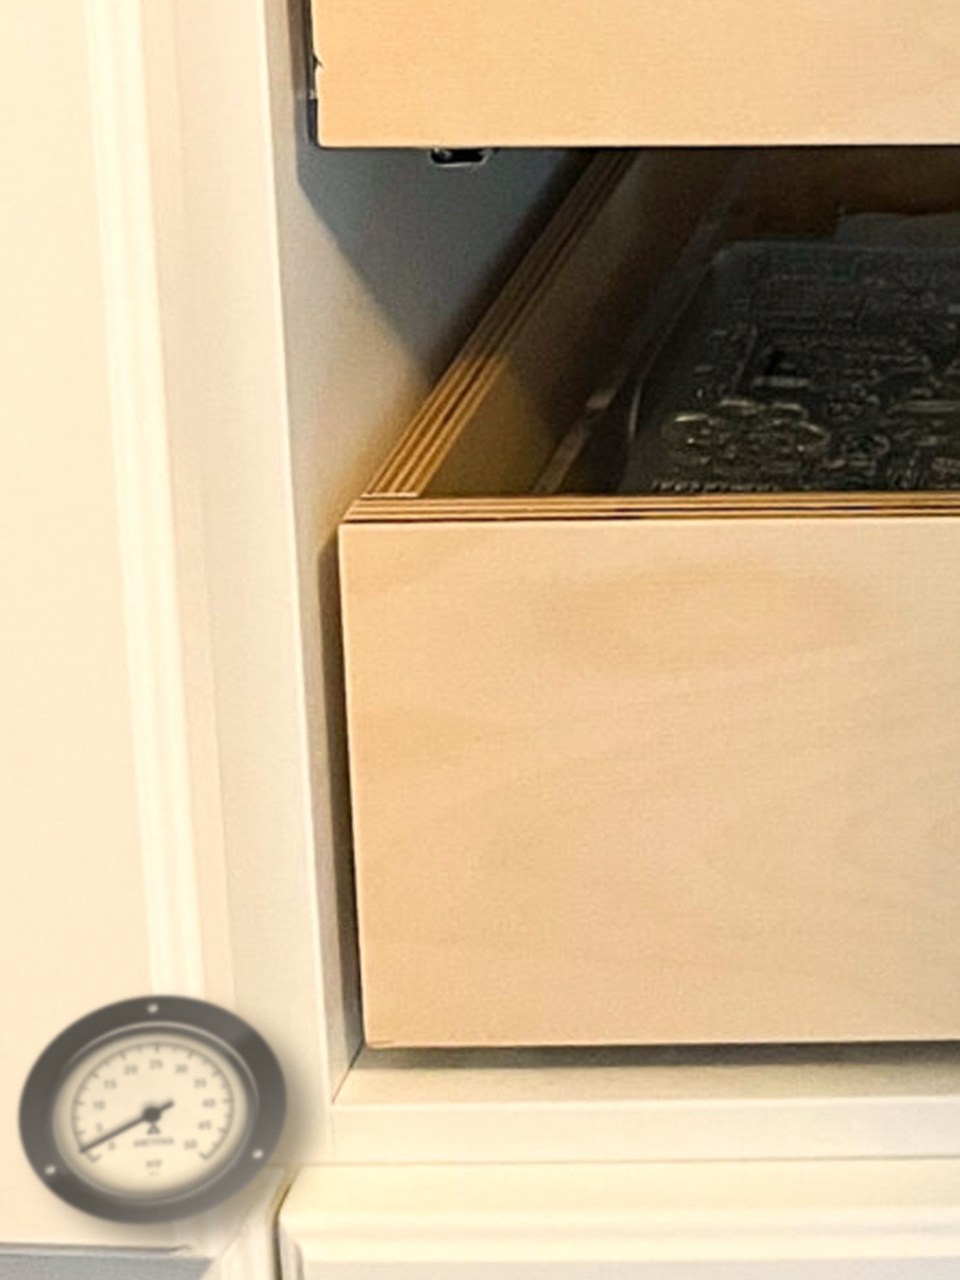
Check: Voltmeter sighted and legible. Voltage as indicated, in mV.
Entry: 2.5 mV
